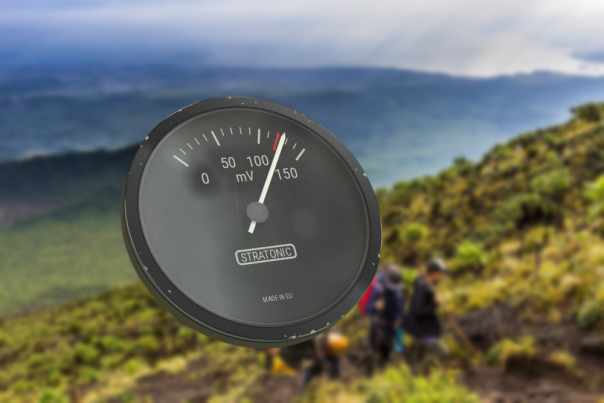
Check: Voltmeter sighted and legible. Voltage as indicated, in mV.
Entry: 125 mV
